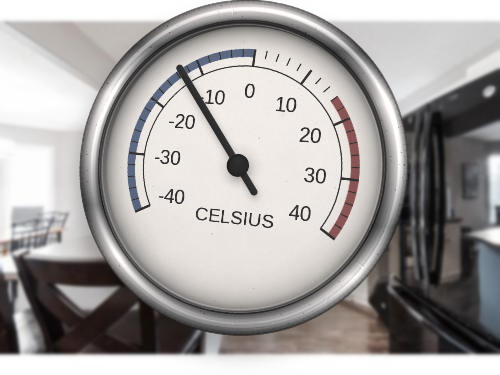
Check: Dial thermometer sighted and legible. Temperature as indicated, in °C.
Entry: -13 °C
